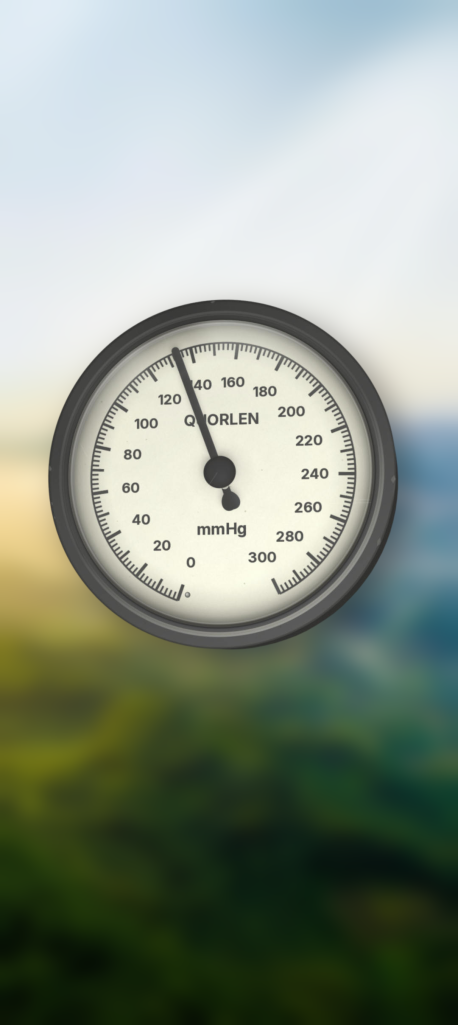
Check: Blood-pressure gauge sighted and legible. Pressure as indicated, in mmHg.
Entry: 134 mmHg
